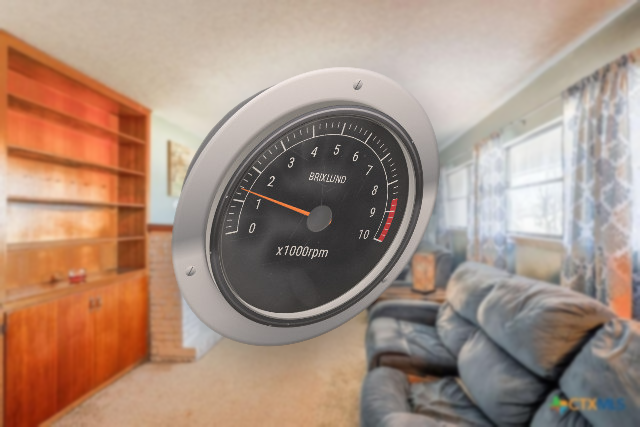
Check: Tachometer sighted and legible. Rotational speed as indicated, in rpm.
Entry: 1400 rpm
